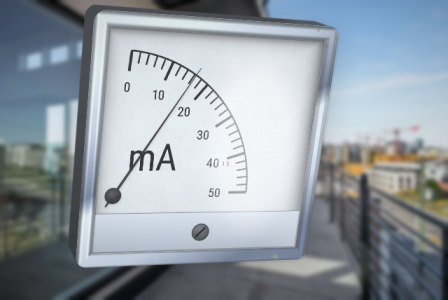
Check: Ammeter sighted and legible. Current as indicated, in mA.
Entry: 16 mA
